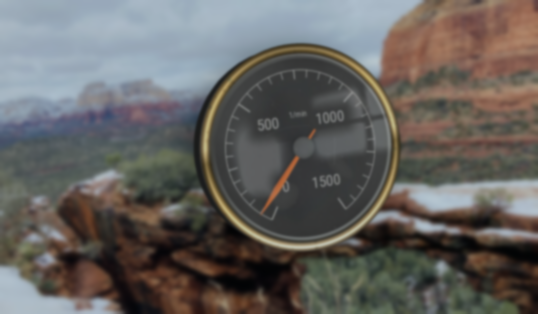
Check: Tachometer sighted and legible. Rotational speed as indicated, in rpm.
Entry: 50 rpm
